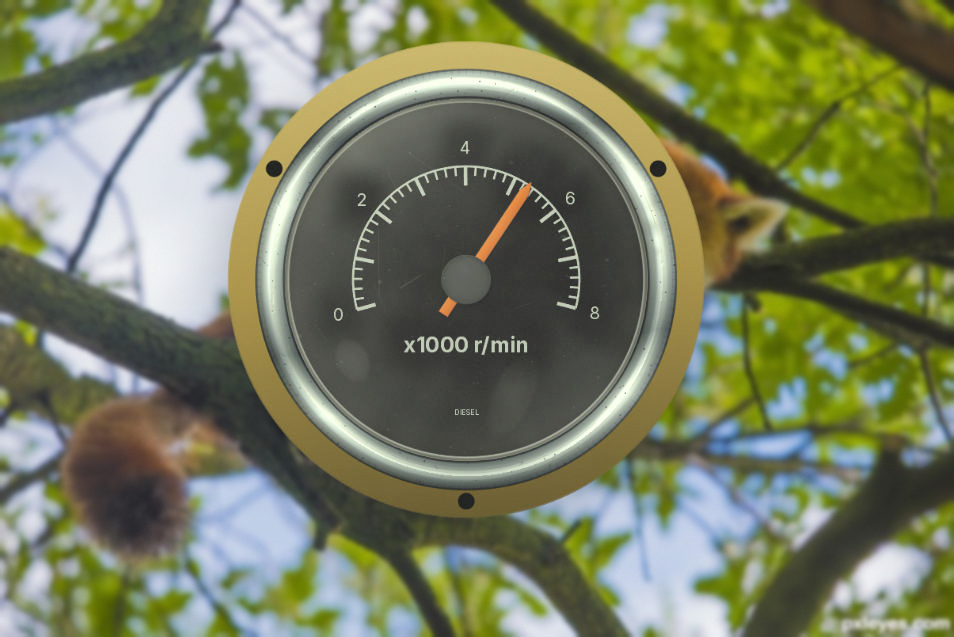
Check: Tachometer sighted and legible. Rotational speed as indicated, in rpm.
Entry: 5300 rpm
